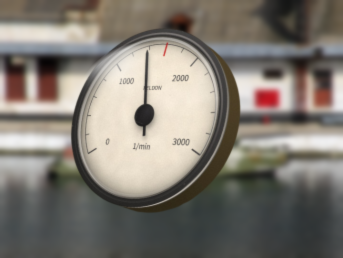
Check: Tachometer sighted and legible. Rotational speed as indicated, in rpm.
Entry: 1400 rpm
